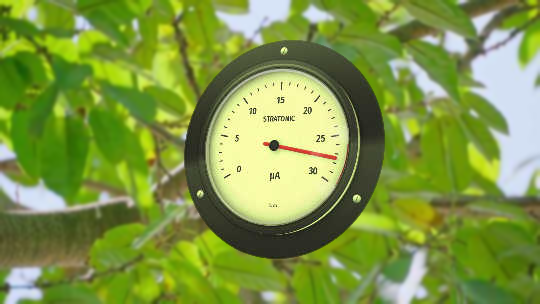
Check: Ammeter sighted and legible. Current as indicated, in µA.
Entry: 27.5 µA
